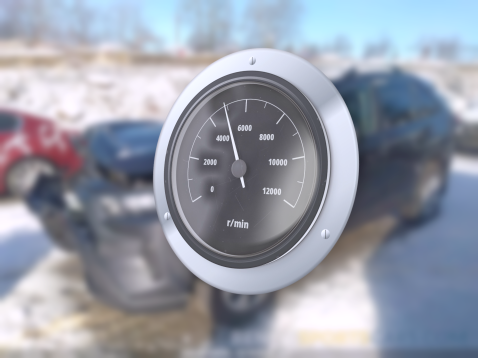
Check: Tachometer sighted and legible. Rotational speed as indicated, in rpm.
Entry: 5000 rpm
